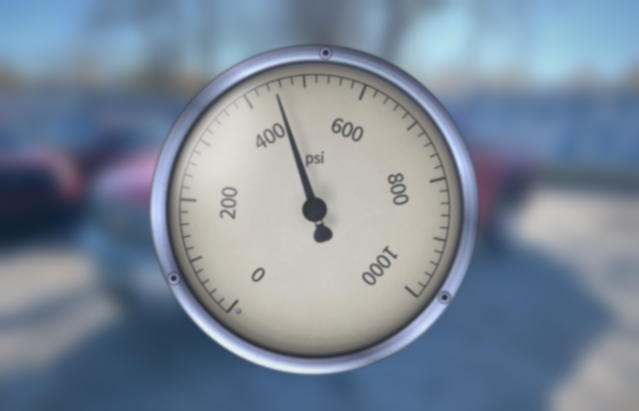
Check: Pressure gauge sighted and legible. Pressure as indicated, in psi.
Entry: 450 psi
